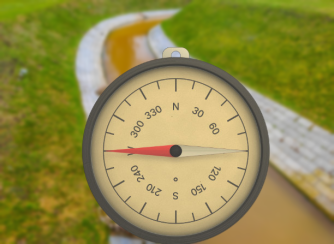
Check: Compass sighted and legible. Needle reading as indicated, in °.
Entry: 270 °
